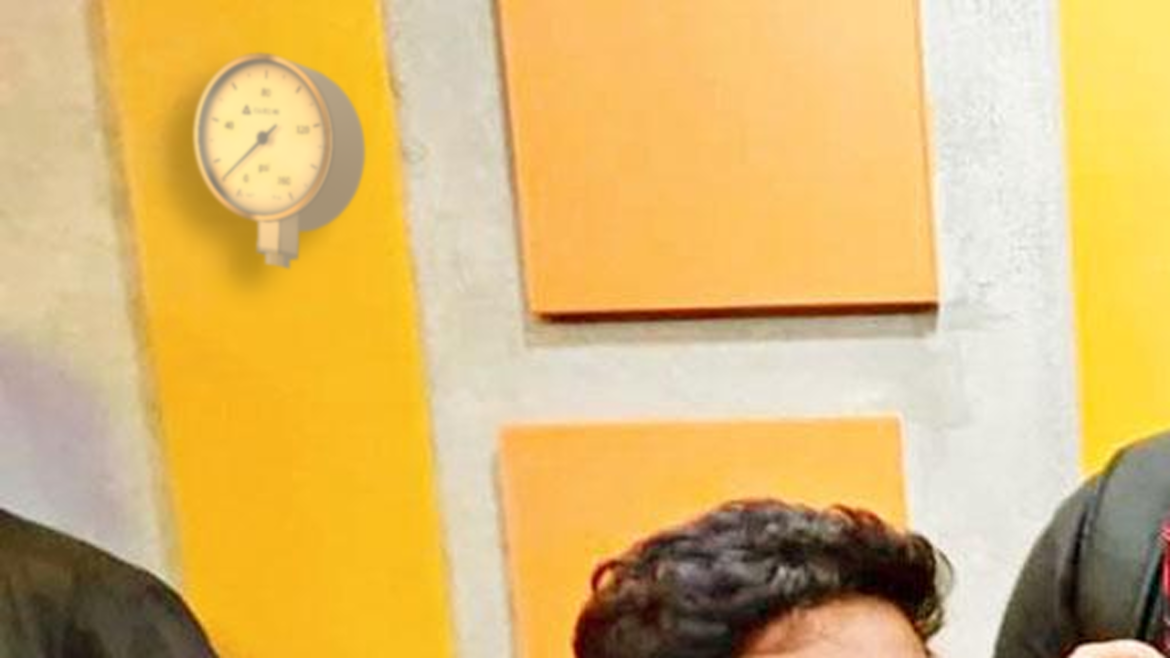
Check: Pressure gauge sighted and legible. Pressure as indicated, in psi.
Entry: 10 psi
